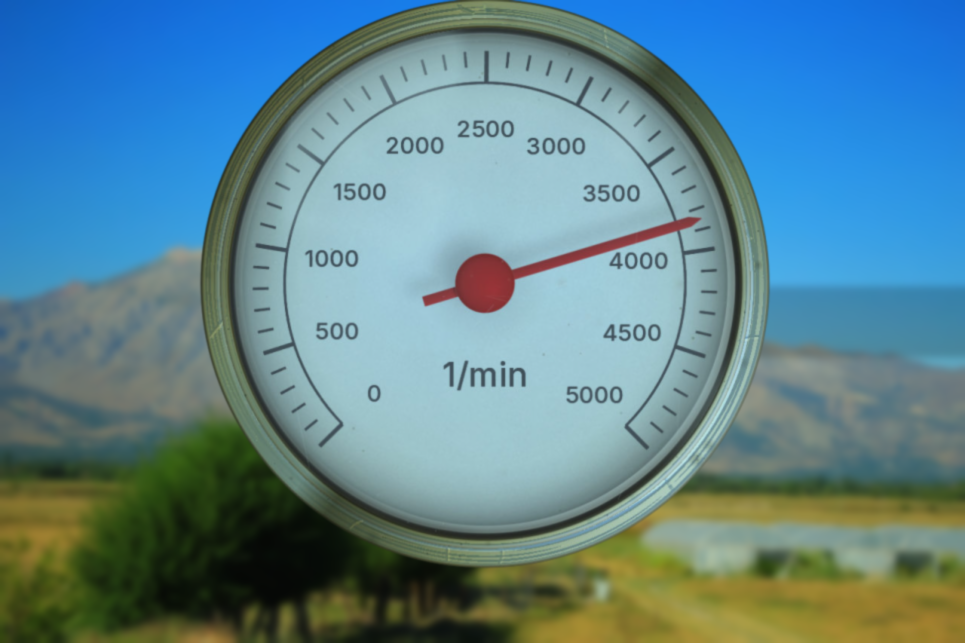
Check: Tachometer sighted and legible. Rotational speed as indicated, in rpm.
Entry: 3850 rpm
